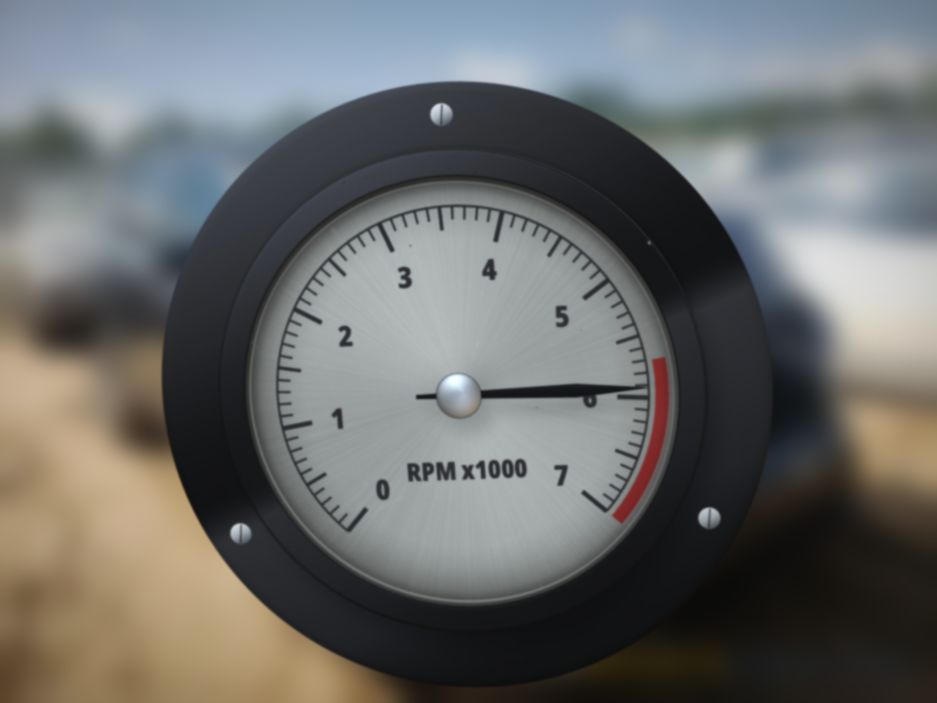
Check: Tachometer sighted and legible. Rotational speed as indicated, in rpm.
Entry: 5900 rpm
